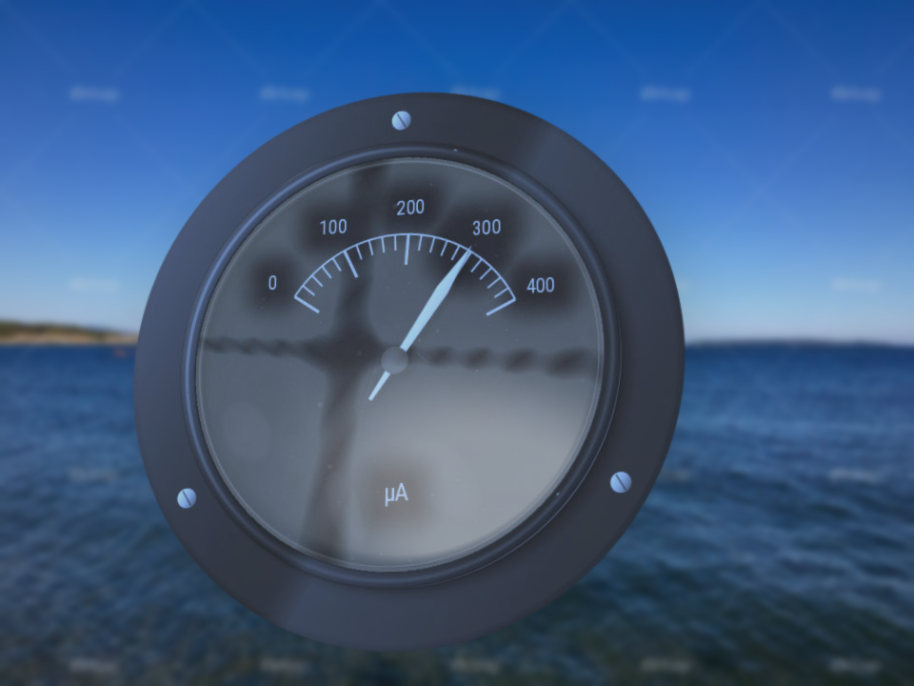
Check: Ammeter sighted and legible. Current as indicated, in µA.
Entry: 300 µA
